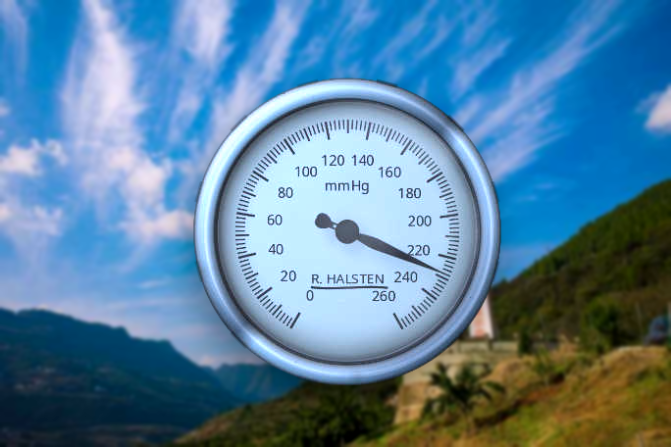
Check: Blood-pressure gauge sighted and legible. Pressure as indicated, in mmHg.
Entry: 228 mmHg
